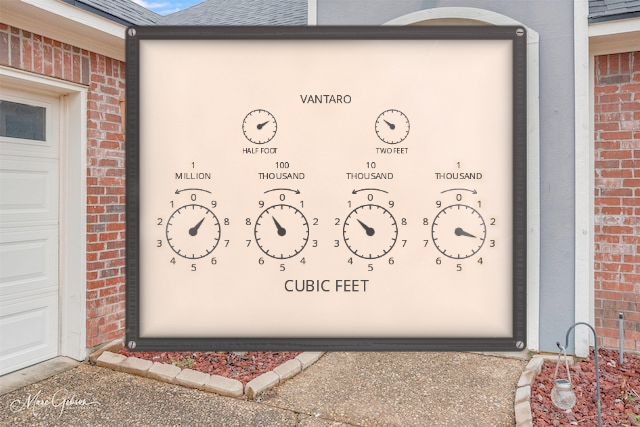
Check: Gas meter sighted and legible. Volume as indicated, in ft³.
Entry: 891300 ft³
